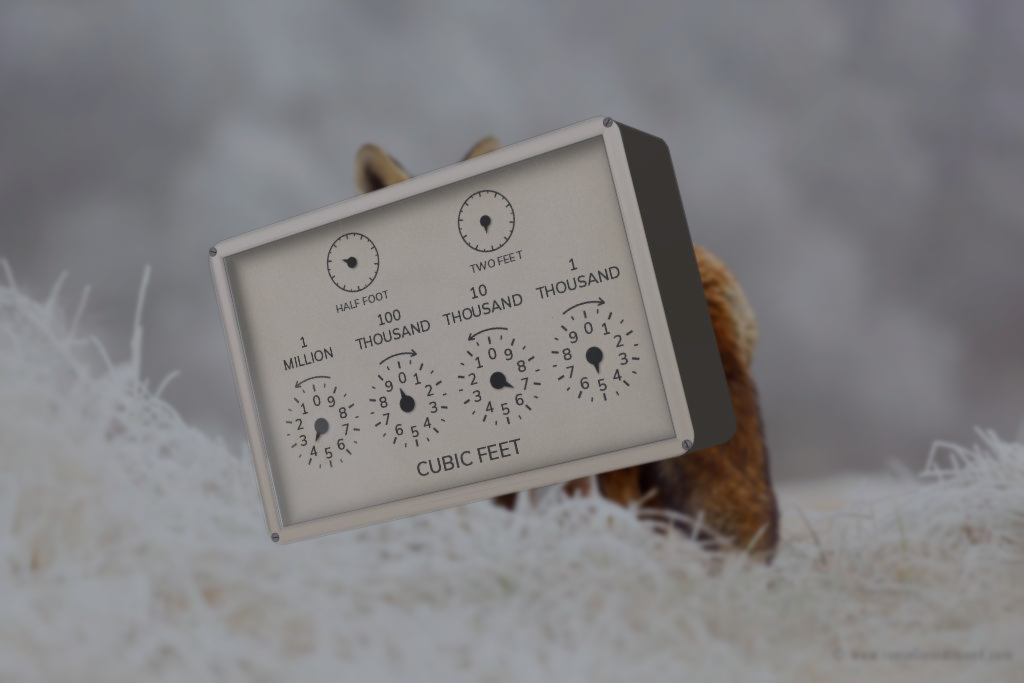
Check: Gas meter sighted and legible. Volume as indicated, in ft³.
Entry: 396500 ft³
